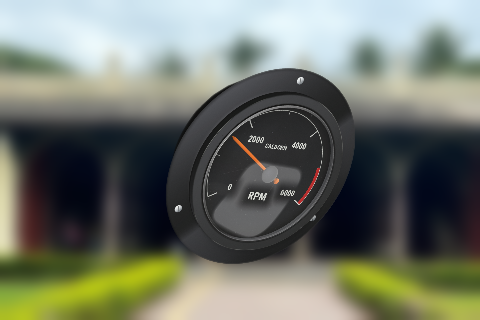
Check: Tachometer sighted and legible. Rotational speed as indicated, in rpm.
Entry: 1500 rpm
